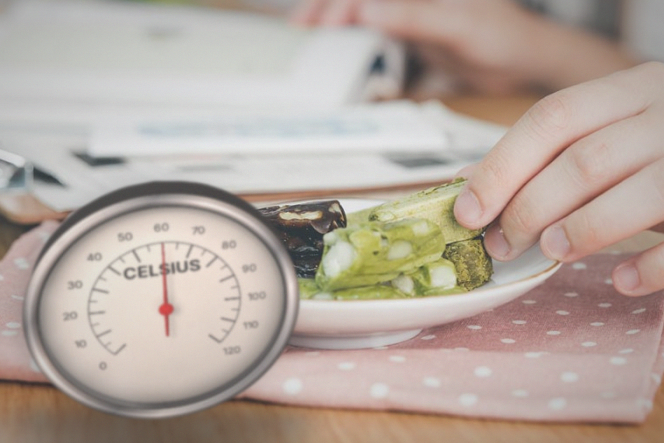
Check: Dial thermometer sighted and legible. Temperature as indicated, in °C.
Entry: 60 °C
